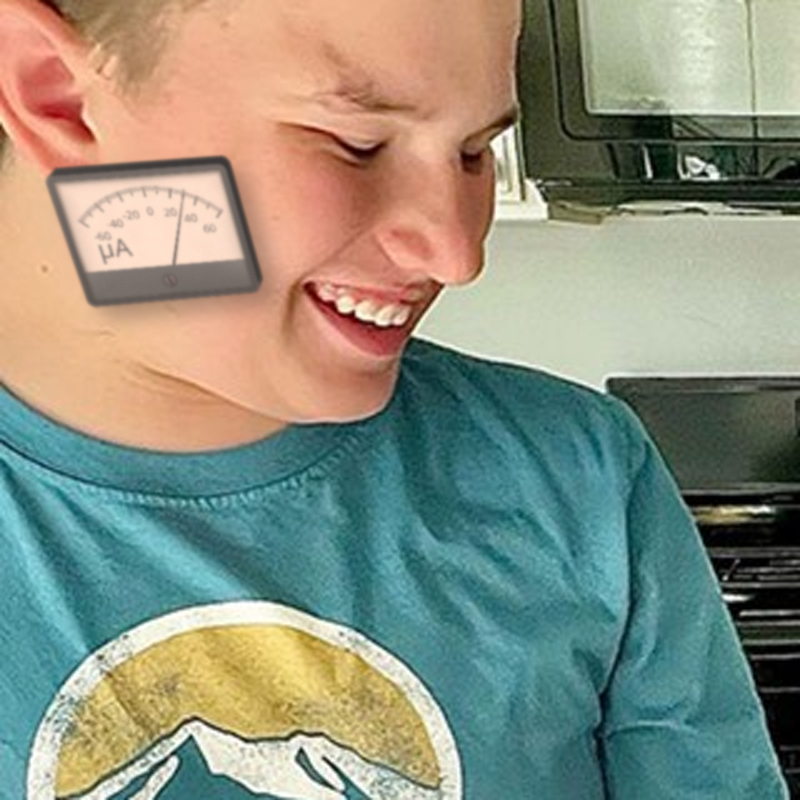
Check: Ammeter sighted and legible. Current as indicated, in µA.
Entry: 30 µA
